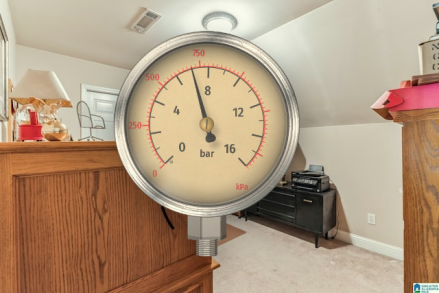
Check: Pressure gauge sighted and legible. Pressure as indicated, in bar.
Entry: 7 bar
